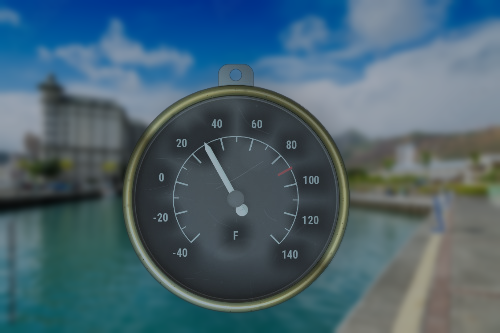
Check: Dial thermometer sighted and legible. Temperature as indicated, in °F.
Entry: 30 °F
